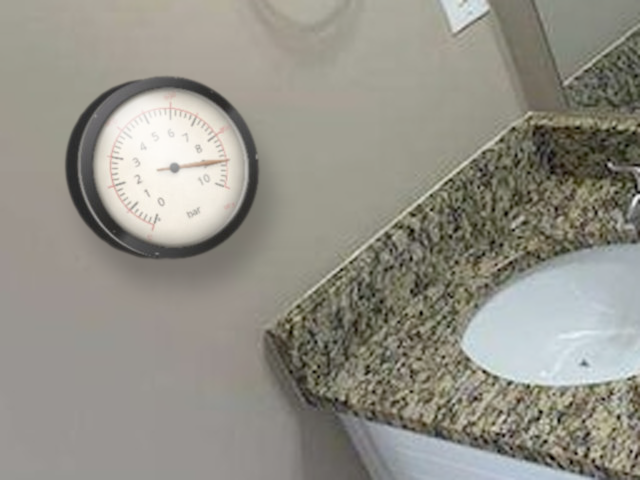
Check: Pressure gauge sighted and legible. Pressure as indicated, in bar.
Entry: 9 bar
